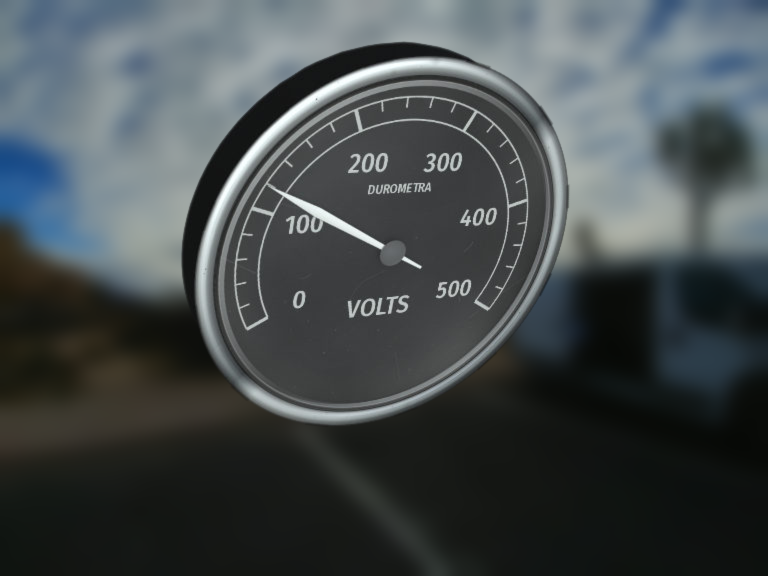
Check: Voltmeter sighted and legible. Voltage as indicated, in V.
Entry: 120 V
